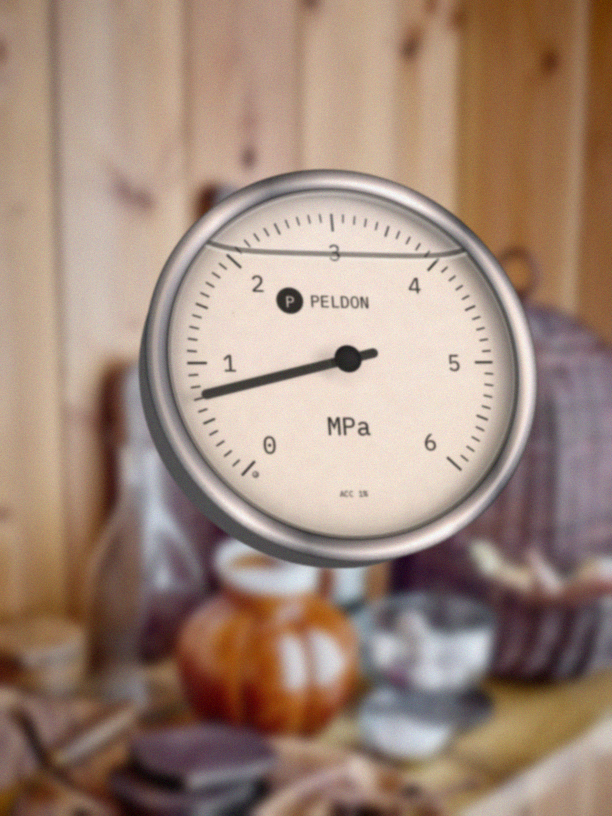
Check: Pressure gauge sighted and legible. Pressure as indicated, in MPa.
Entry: 0.7 MPa
